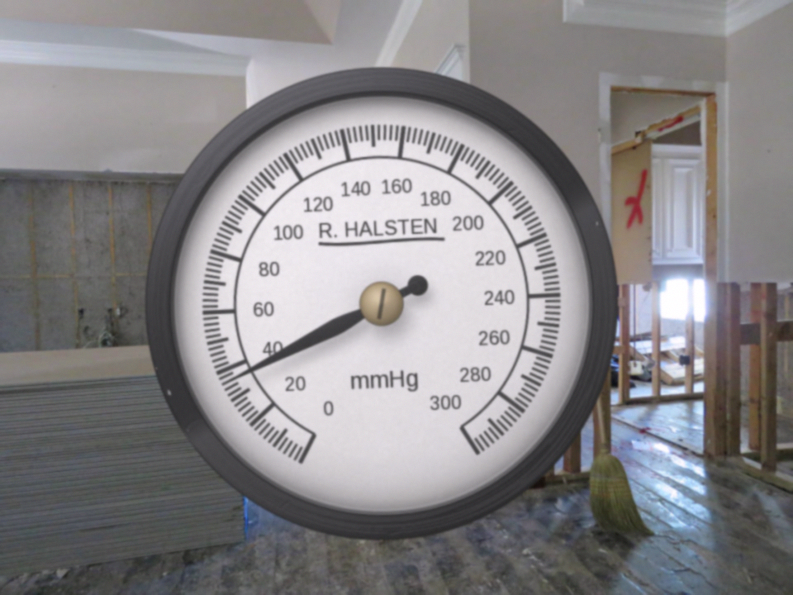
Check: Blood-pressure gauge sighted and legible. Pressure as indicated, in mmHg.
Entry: 36 mmHg
